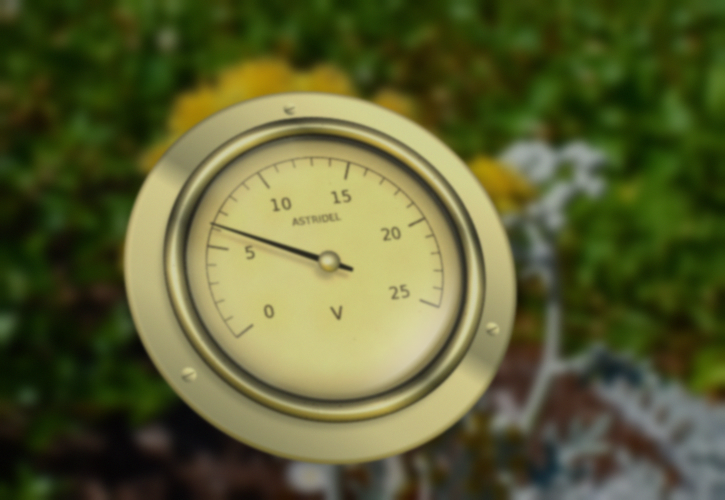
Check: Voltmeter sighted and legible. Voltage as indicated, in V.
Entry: 6 V
